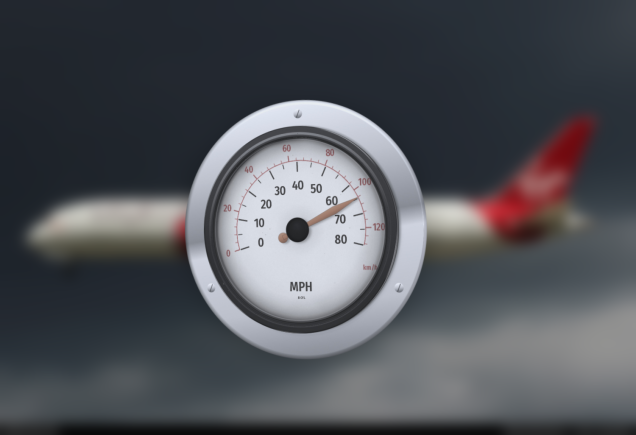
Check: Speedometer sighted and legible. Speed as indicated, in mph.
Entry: 65 mph
